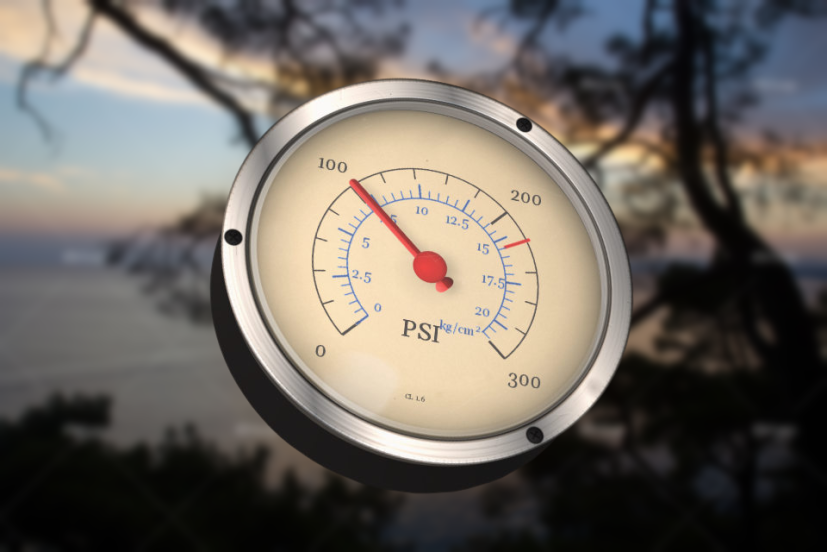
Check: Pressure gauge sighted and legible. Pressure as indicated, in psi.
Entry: 100 psi
